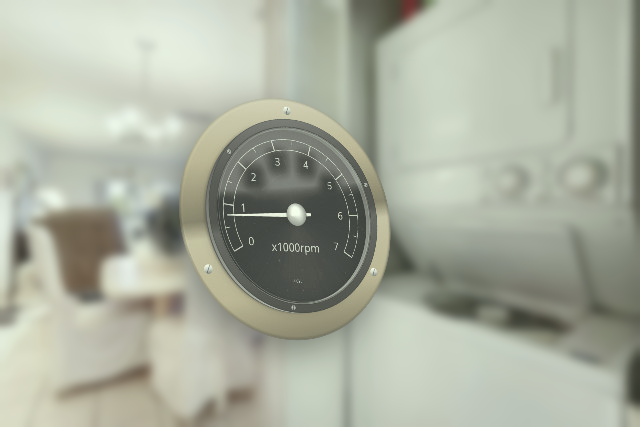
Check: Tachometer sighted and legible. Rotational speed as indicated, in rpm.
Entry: 750 rpm
